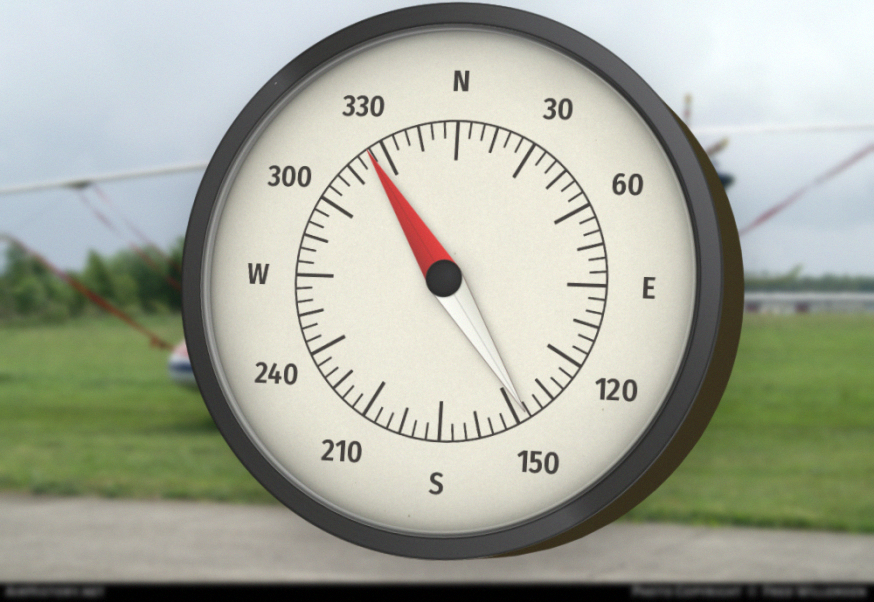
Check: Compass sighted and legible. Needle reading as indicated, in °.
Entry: 325 °
